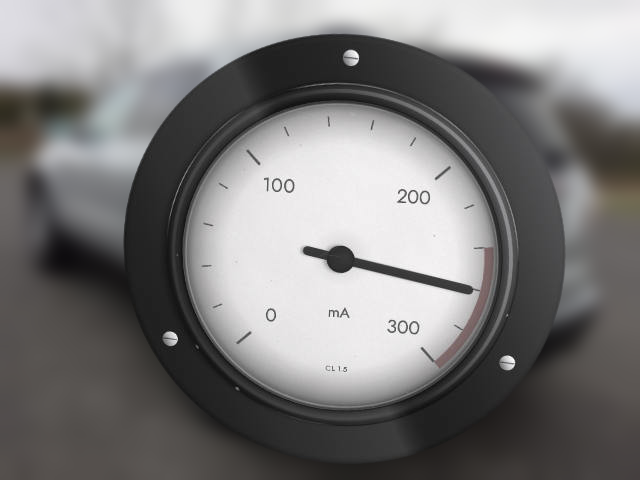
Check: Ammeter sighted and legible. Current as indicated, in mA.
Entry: 260 mA
